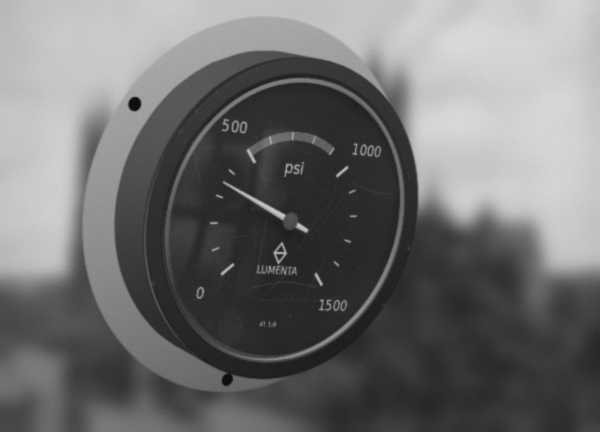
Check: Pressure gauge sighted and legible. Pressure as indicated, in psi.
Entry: 350 psi
